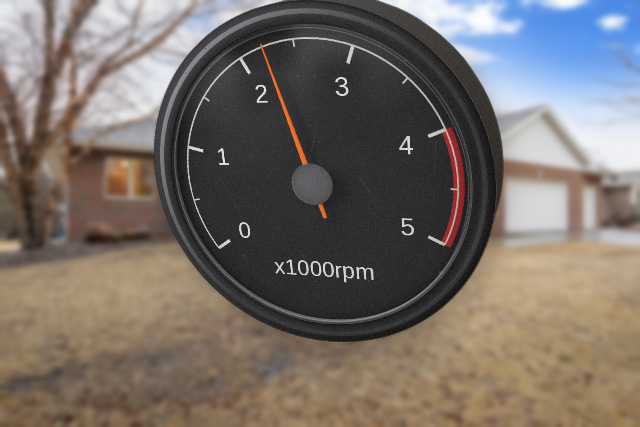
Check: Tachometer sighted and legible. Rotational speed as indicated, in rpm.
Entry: 2250 rpm
